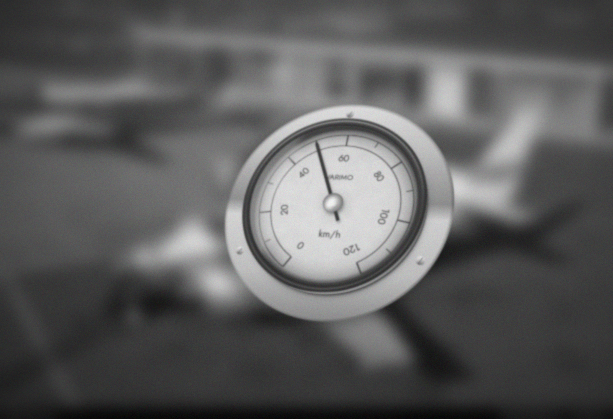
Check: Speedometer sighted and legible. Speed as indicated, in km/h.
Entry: 50 km/h
